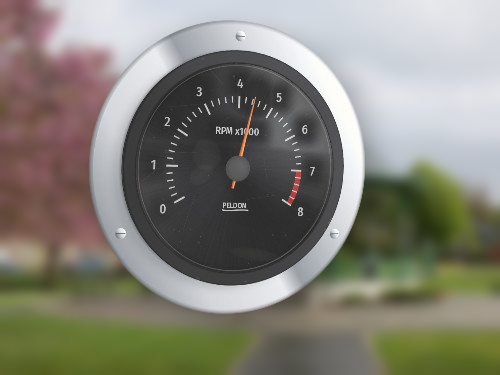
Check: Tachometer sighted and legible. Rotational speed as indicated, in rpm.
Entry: 4400 rpm
